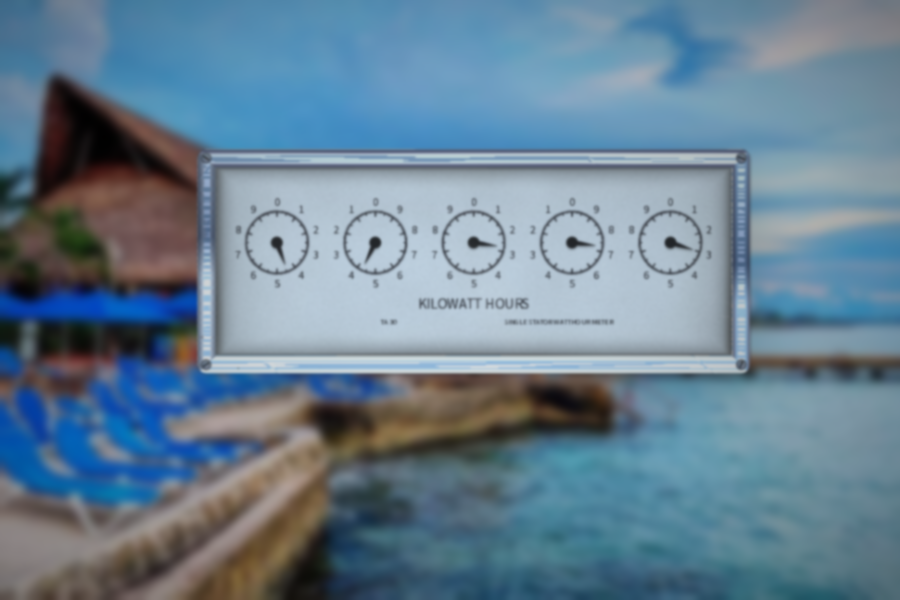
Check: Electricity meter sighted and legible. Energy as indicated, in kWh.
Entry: 44273 kWh
